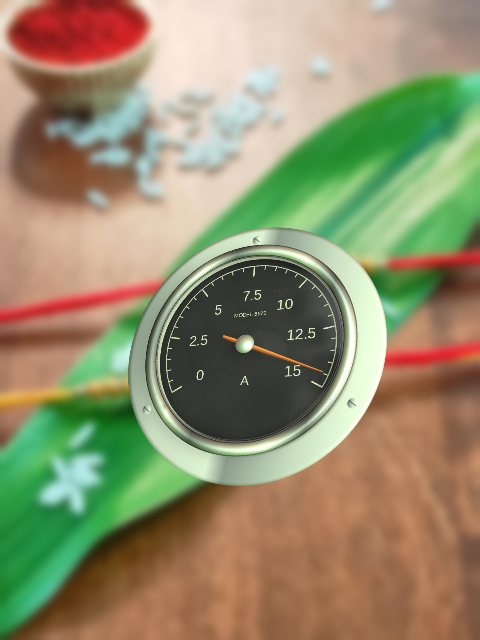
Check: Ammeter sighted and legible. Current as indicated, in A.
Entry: 14.5 A
